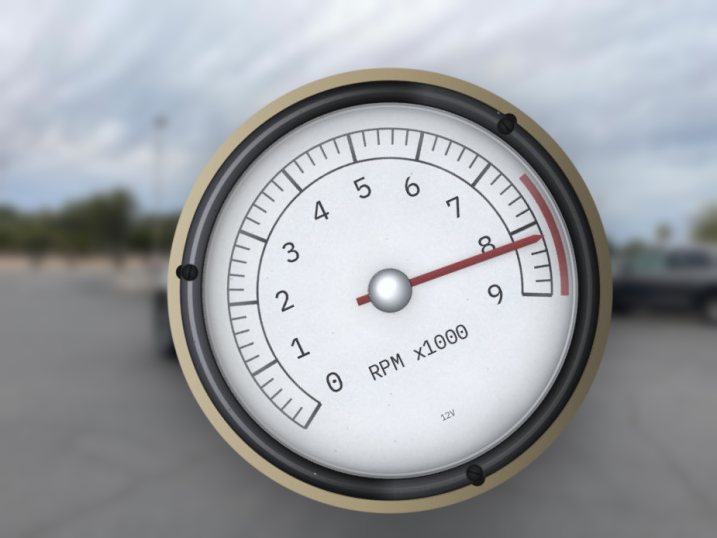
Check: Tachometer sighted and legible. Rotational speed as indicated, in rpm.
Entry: 8200 rpm
